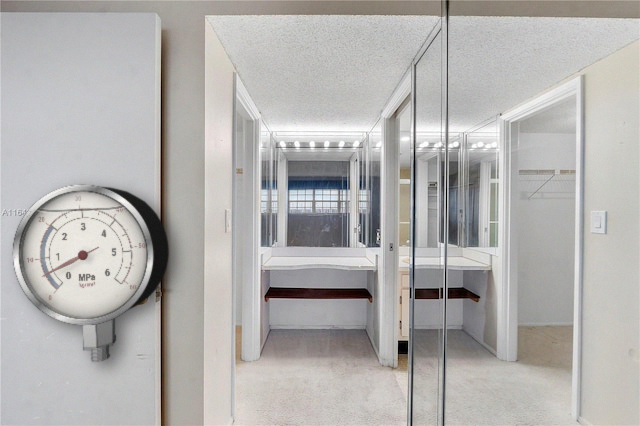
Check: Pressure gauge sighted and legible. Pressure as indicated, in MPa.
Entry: 0.5 MPa
